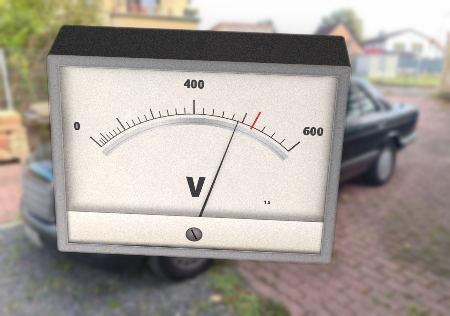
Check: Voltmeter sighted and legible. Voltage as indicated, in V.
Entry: 490 V
